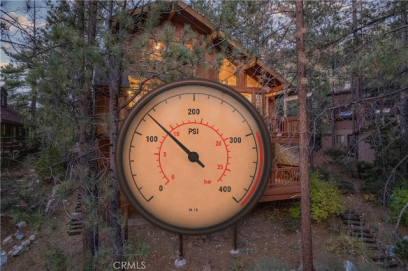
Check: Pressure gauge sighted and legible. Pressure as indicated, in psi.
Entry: 130 psi
